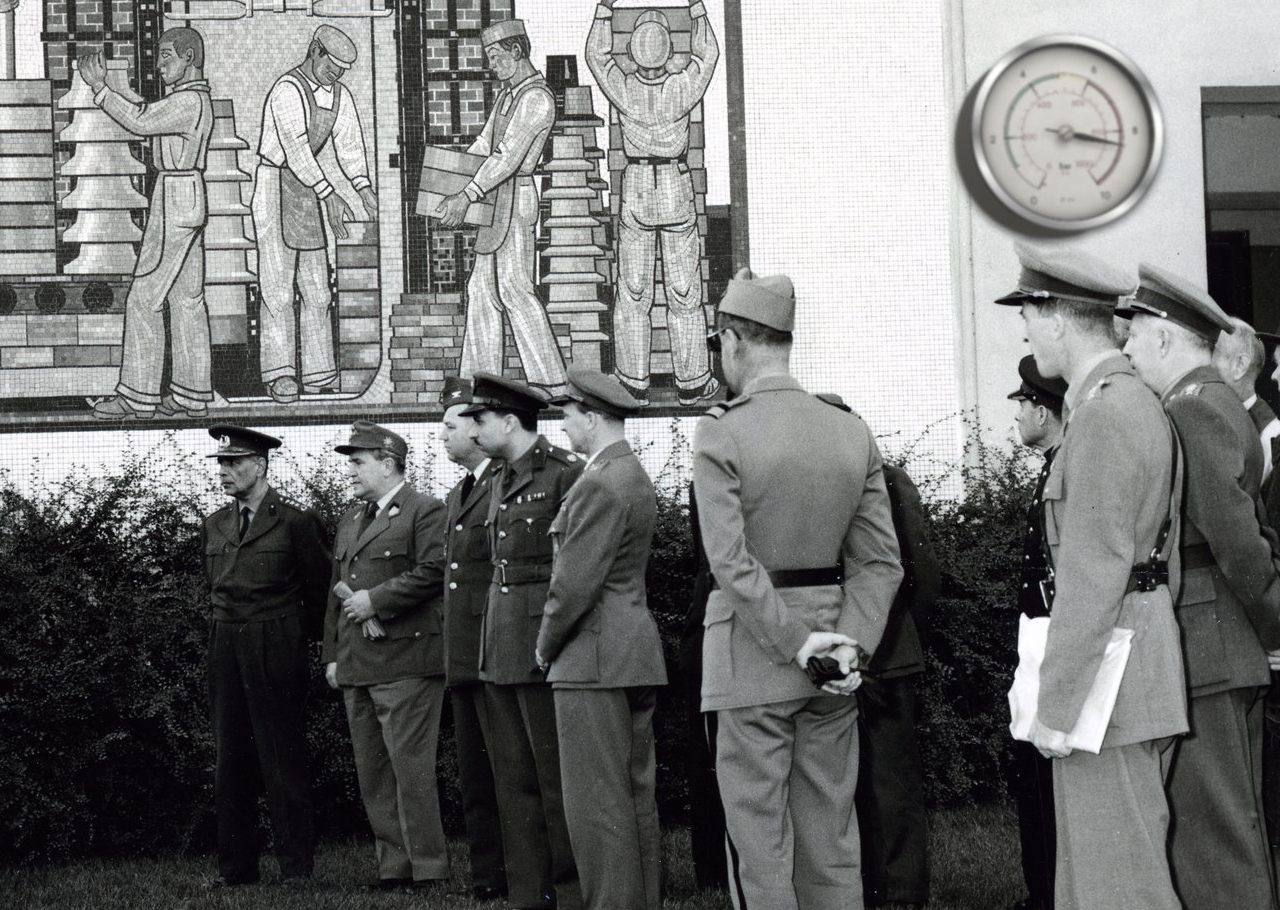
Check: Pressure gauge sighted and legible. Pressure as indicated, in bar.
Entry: 8.5 bar
